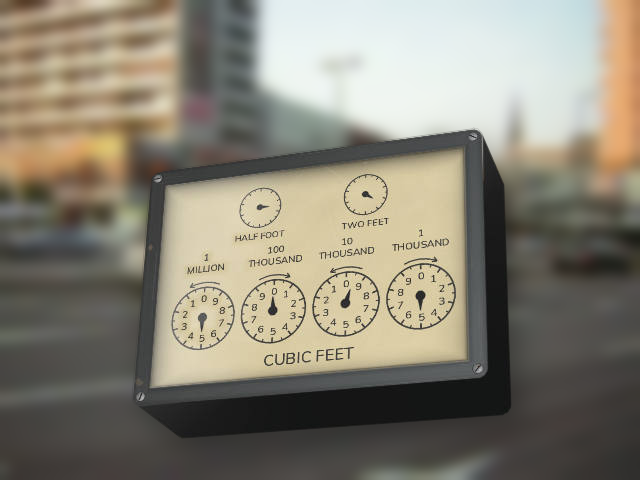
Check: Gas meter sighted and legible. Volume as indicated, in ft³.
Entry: 499500 ft³
